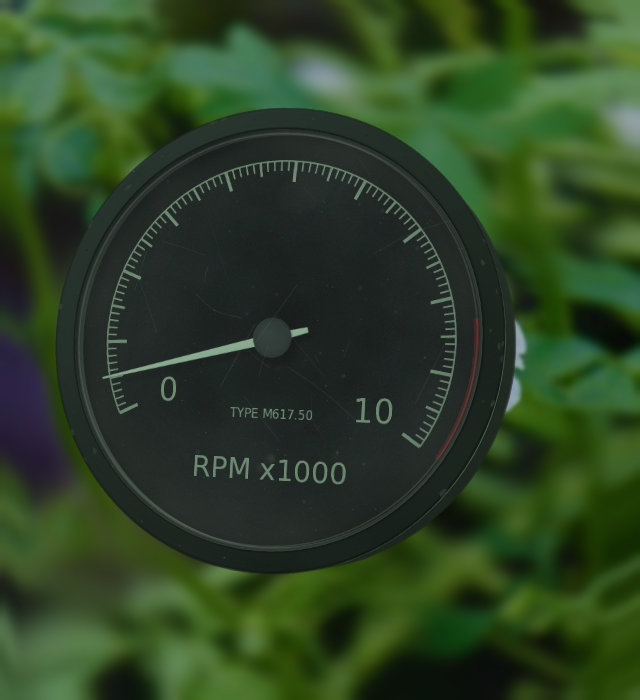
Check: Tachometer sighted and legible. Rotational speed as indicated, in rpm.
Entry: 500 rpm
